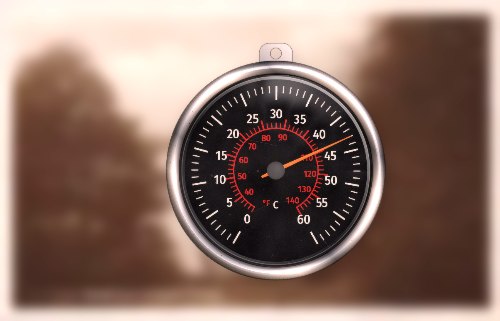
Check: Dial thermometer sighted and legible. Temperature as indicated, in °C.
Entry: 43 °C
